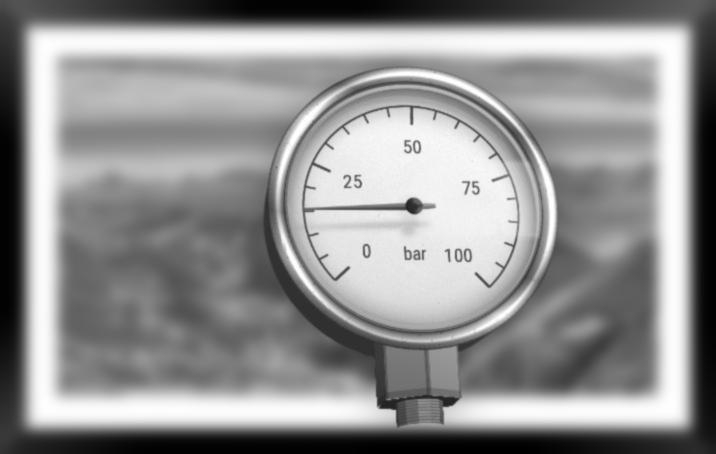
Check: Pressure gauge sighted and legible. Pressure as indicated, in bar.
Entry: 15 bar
